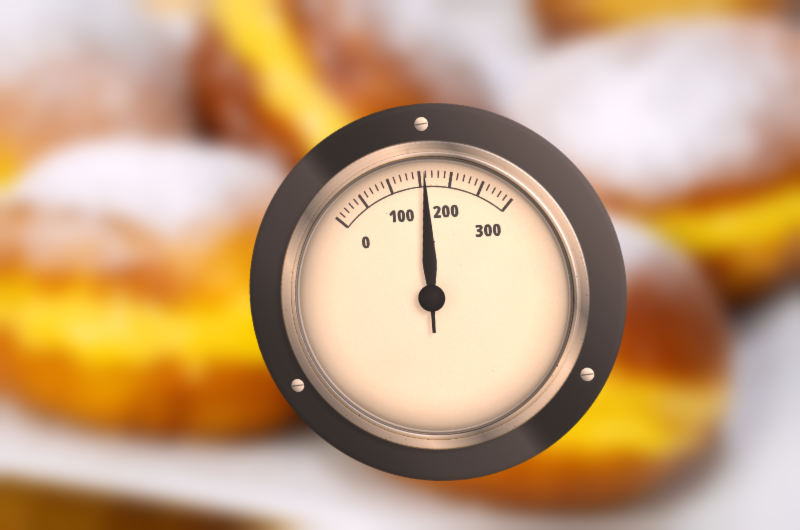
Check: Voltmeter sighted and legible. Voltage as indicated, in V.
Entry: 160 V
